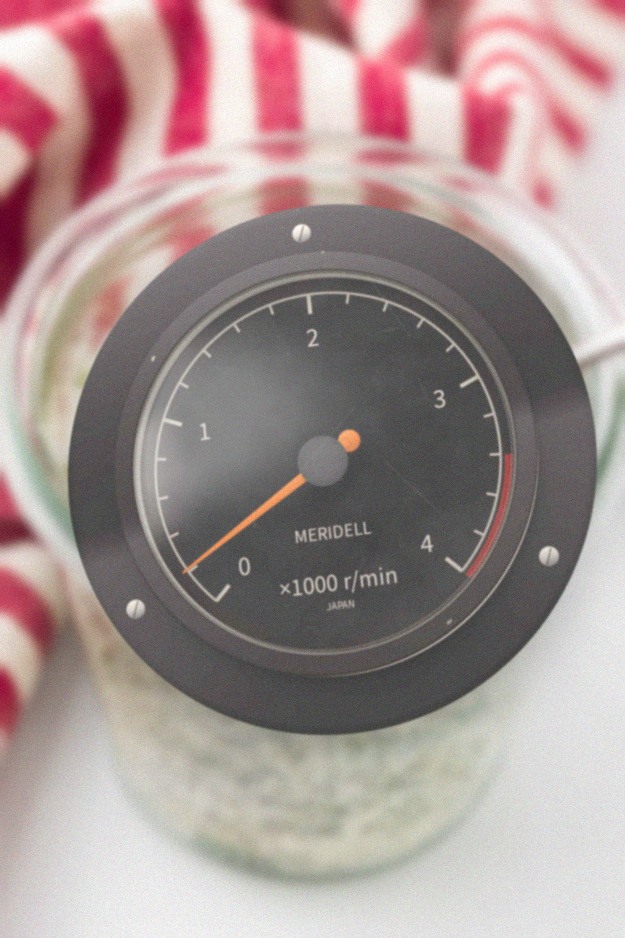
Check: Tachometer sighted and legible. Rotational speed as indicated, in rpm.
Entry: 200 rpm
